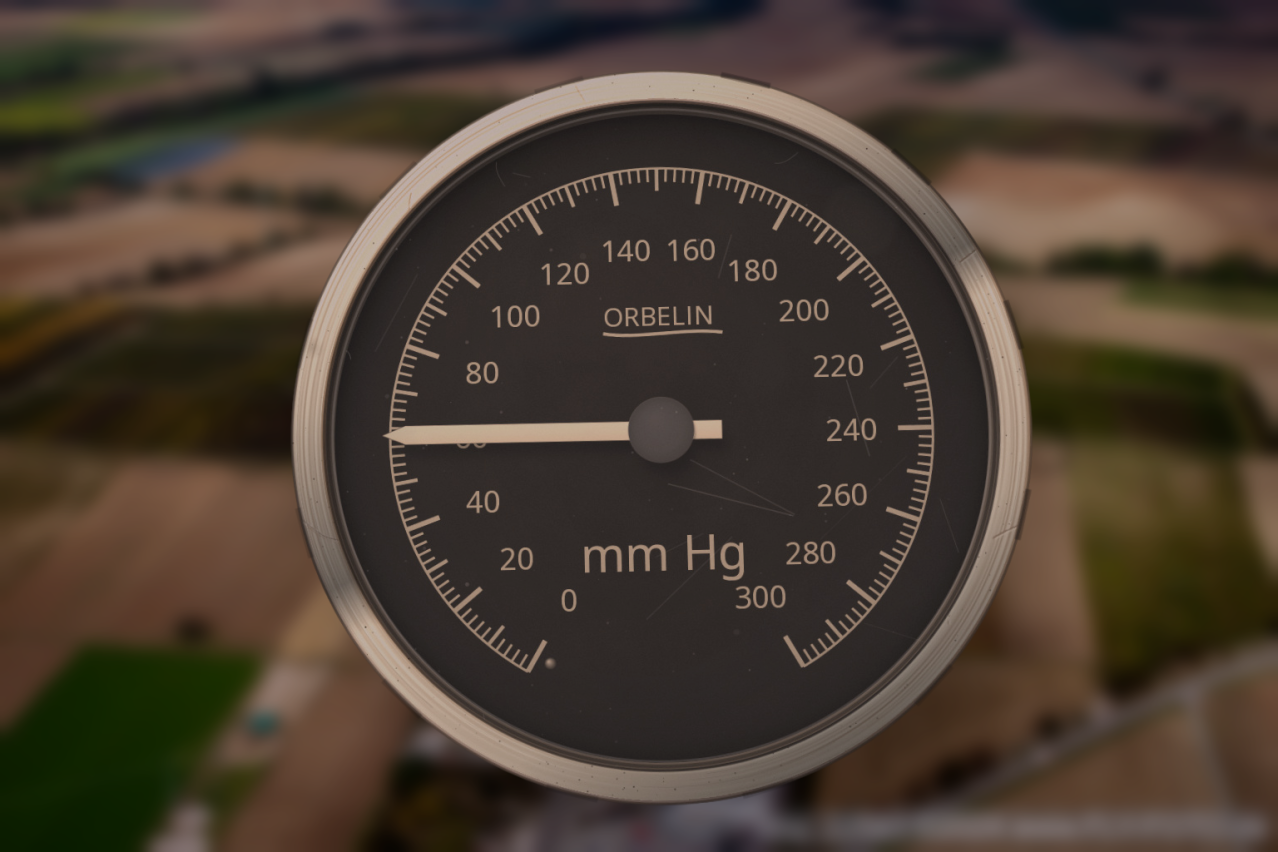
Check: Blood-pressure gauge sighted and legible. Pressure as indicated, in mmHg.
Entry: 60 mmHg
